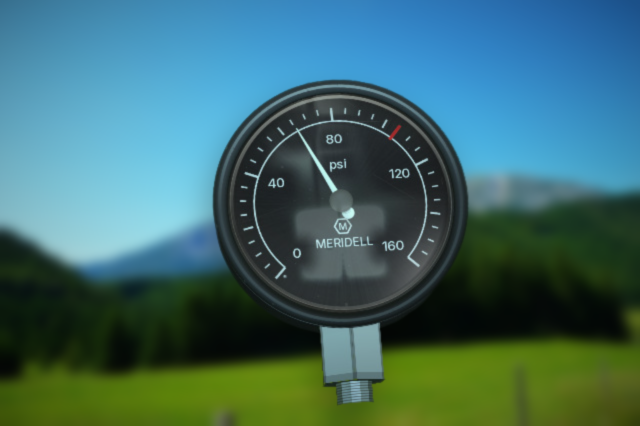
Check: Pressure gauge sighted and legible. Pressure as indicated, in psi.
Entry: 65 psi
